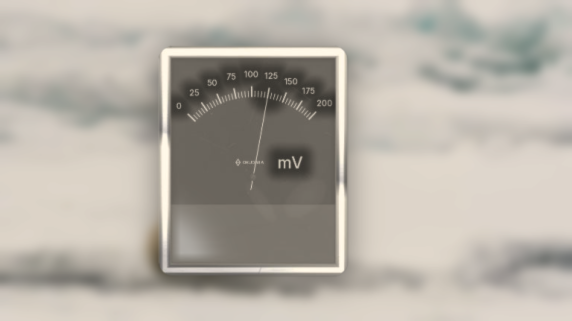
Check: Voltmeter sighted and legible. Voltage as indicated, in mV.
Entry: 125 mV
